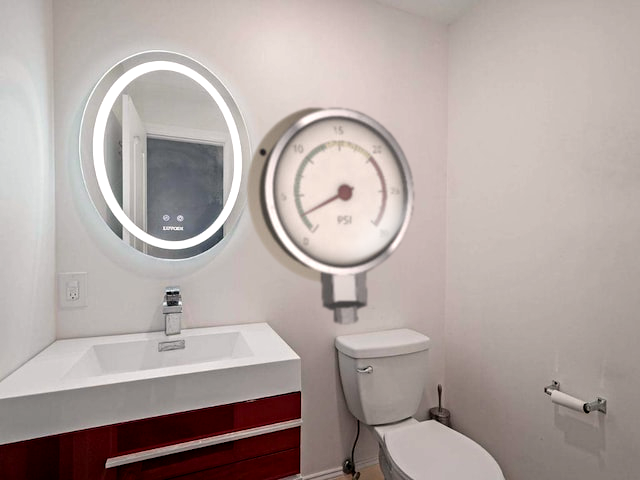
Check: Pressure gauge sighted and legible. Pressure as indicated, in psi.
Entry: 2.5 psi
